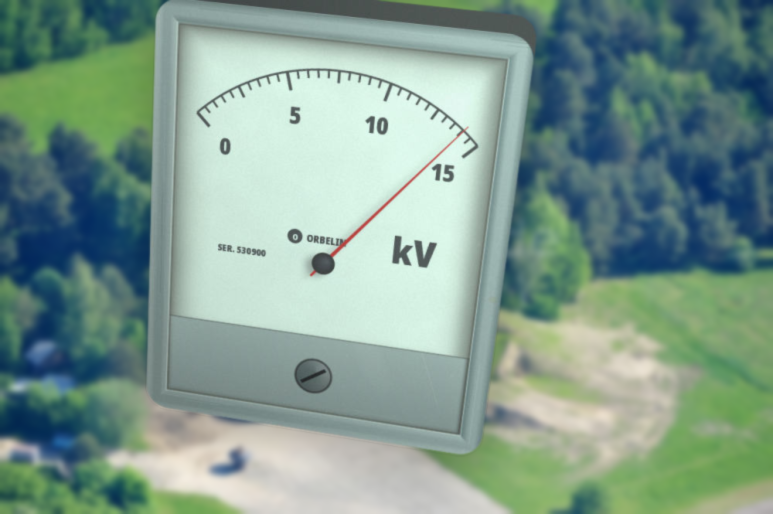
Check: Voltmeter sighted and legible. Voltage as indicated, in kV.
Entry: 14 kV
